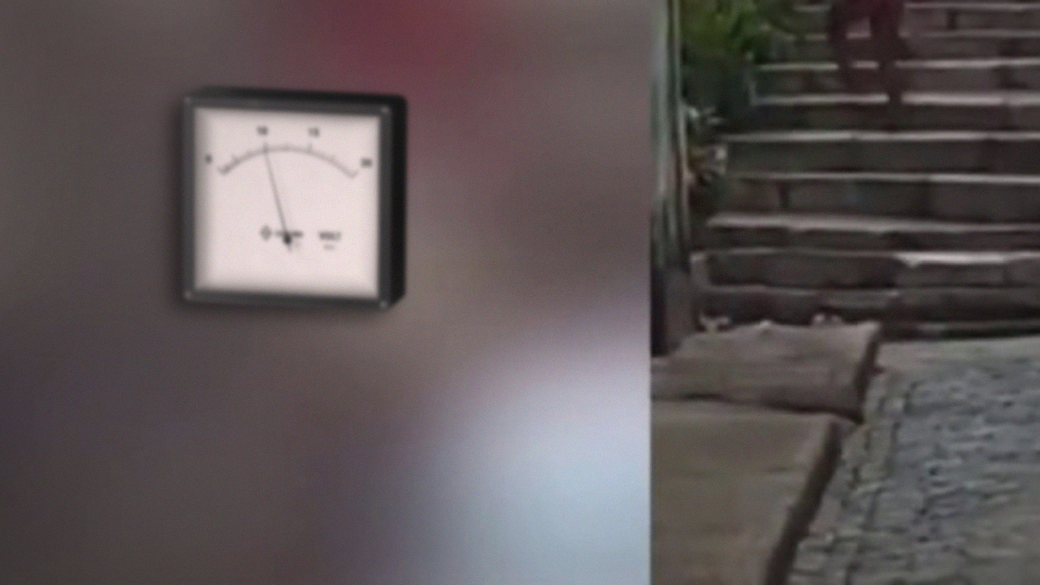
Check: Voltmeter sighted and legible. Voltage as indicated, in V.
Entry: 10 V
